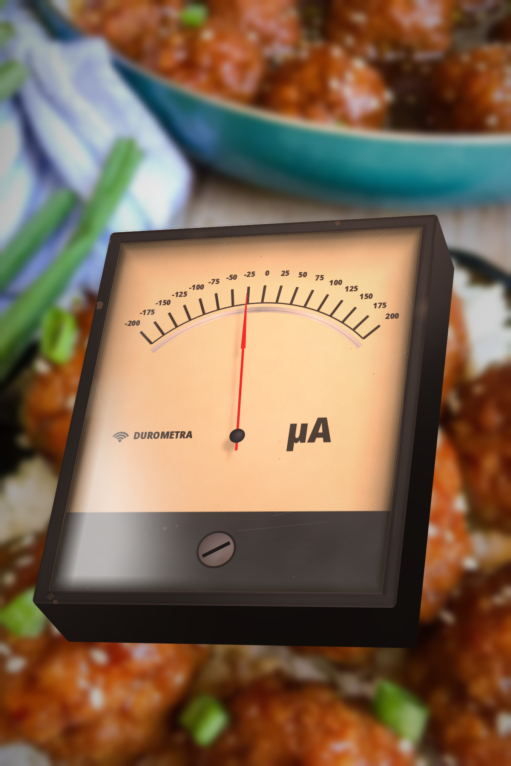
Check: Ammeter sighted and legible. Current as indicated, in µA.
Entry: -25 µA
